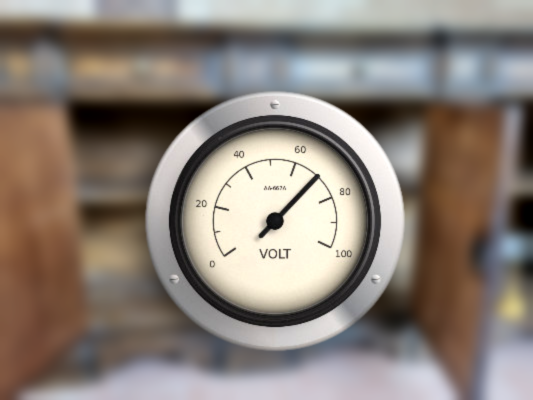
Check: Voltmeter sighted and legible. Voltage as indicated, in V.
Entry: 70 V
